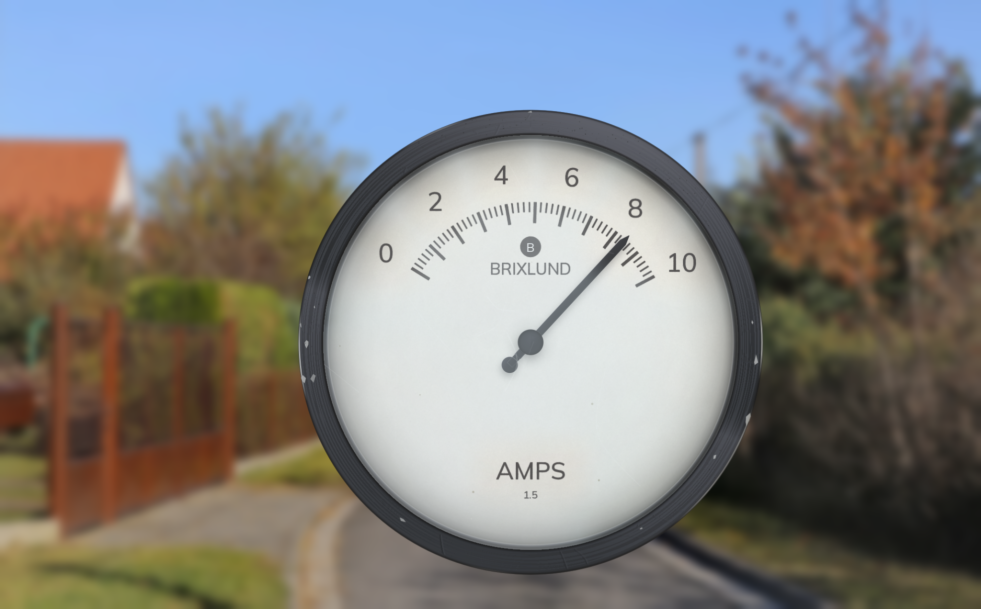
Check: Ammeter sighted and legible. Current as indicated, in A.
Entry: 8.4 A
